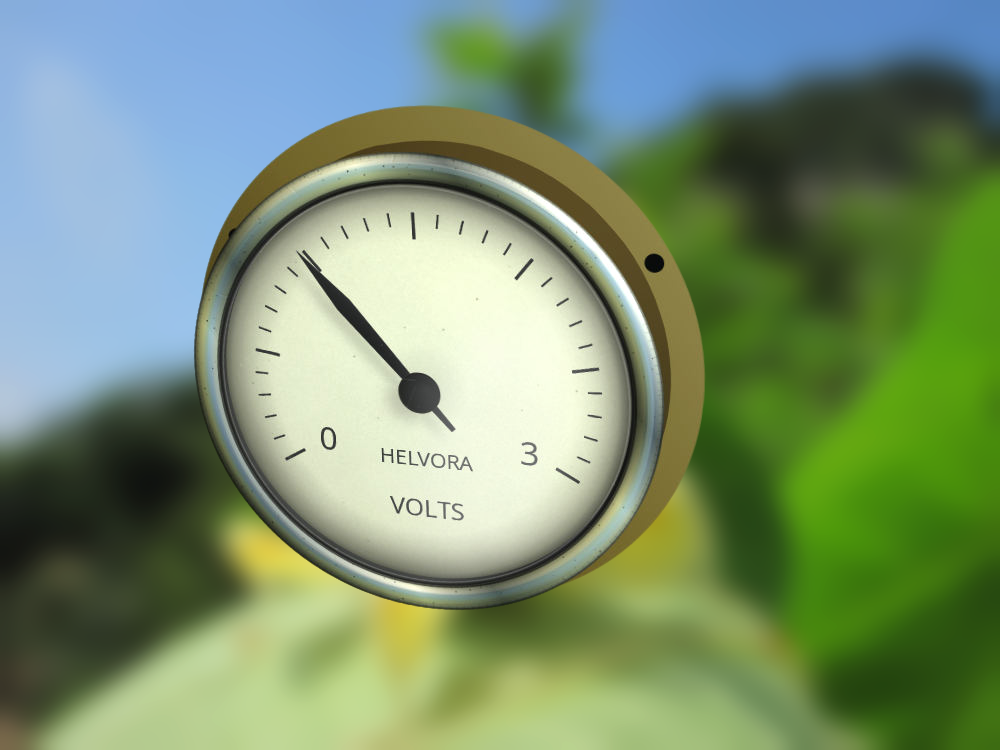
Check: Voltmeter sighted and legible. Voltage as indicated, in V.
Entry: 1 V
